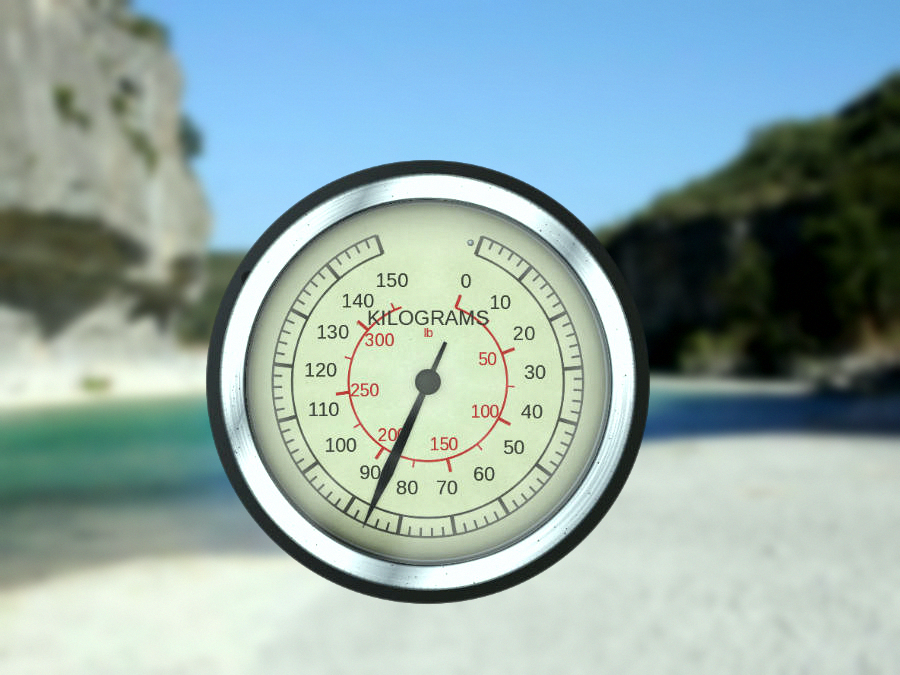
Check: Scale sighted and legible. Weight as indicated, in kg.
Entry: 86 kg
